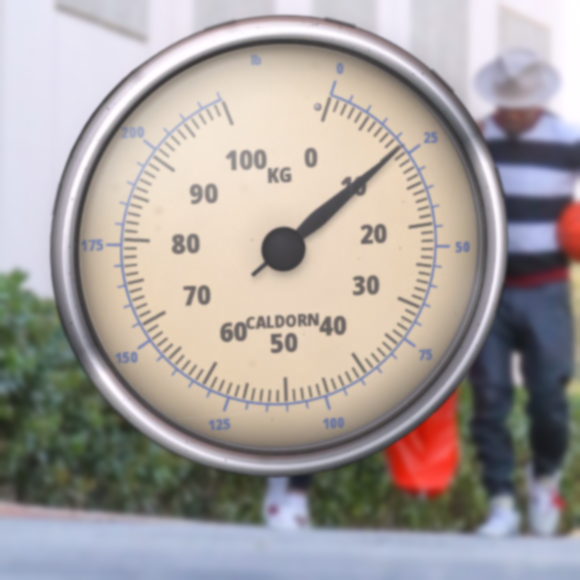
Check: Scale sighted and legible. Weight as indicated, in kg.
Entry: 10 kg
